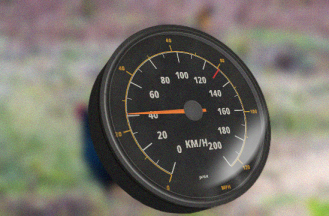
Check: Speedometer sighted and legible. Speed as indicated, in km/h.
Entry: 40 km/h
